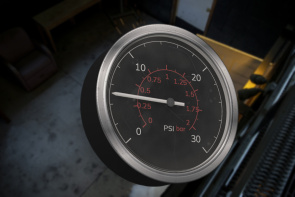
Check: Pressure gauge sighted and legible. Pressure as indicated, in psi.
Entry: 5 psi
